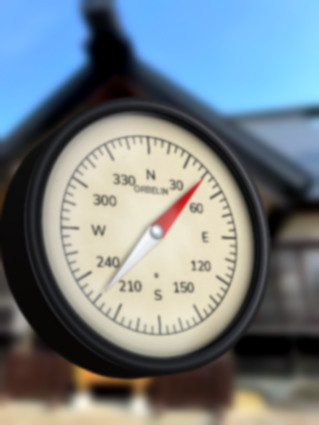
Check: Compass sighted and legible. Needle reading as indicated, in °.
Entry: 45 °
